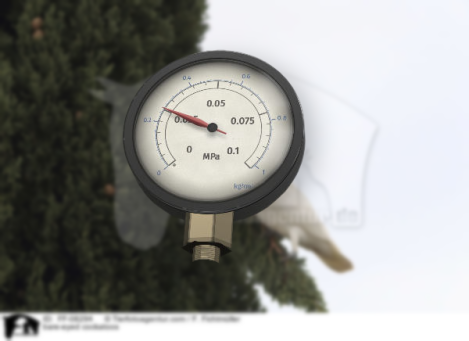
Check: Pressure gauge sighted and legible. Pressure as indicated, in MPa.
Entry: 0.025 MPa
